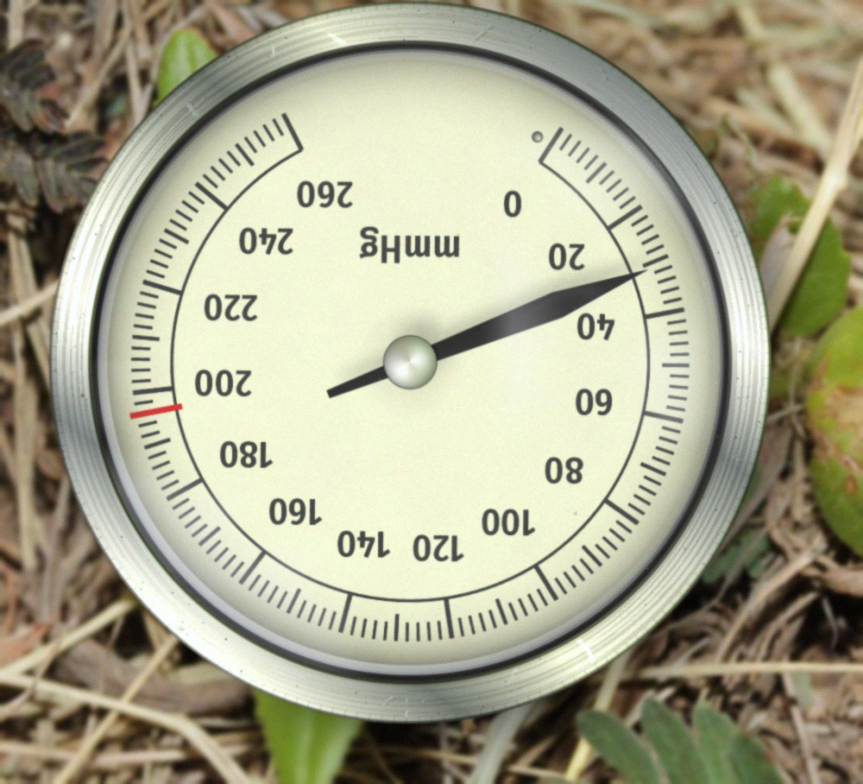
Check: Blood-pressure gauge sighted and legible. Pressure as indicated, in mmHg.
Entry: 31 mmHg
